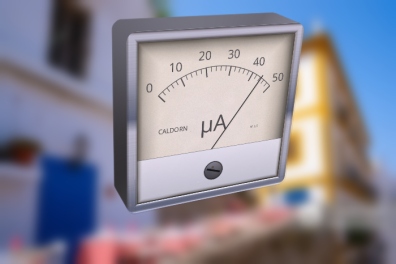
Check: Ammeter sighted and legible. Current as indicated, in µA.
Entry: 44 µA
